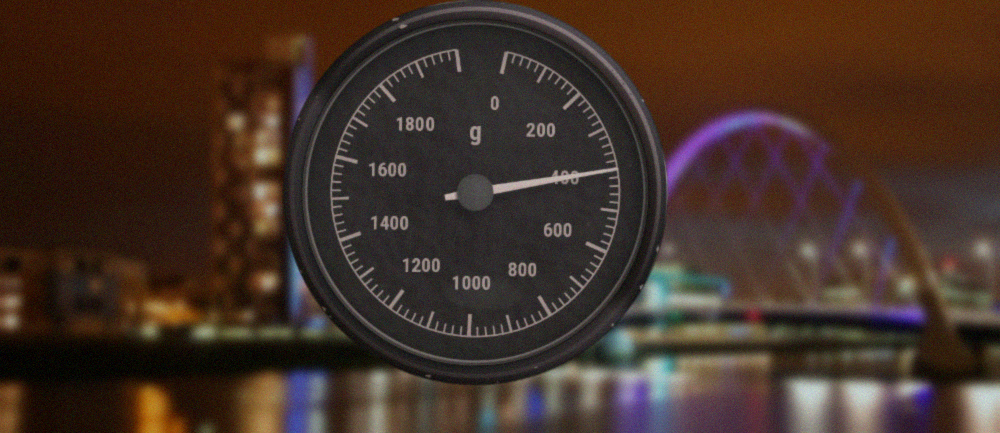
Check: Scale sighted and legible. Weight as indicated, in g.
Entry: 400 g
